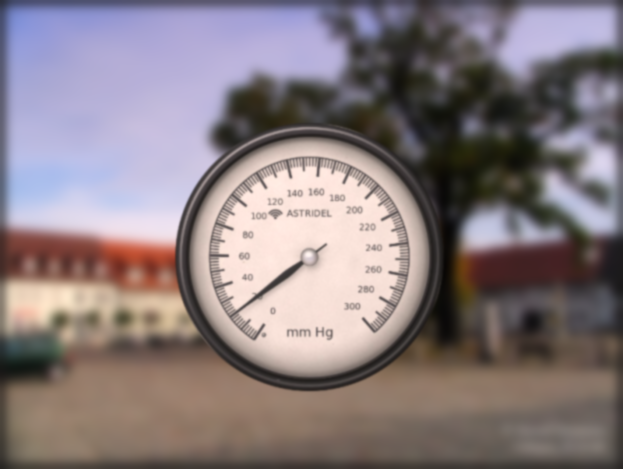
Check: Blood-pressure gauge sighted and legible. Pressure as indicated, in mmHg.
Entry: 20 mmHg
